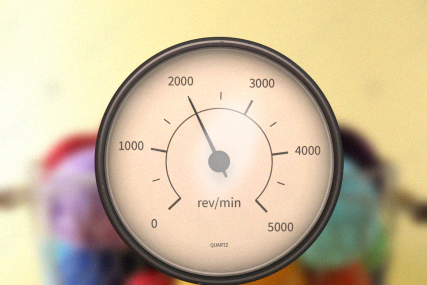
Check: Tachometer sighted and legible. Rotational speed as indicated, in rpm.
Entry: 2000 rpm
